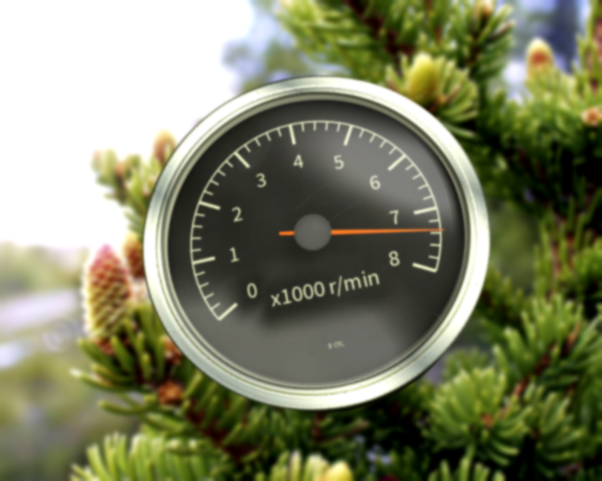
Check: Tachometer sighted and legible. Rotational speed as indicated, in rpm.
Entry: 7400 rpm
